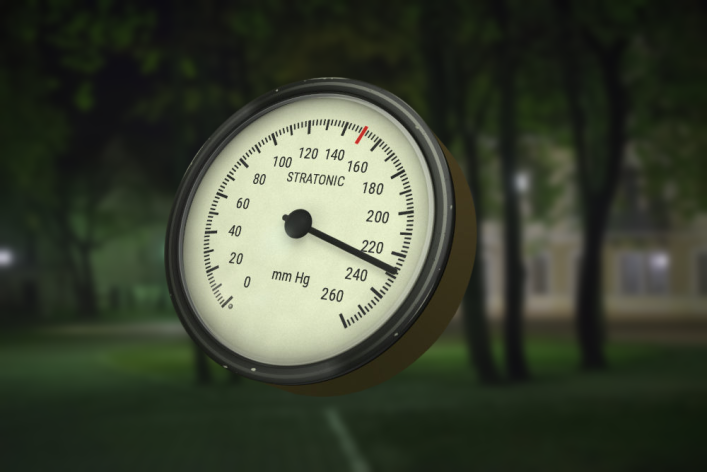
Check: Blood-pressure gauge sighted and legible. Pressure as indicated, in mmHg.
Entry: 228 mmHg
